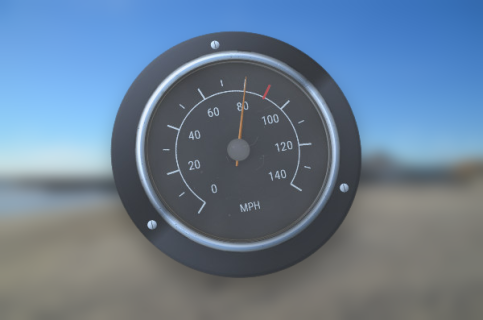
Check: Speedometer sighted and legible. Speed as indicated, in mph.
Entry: 80 mph
